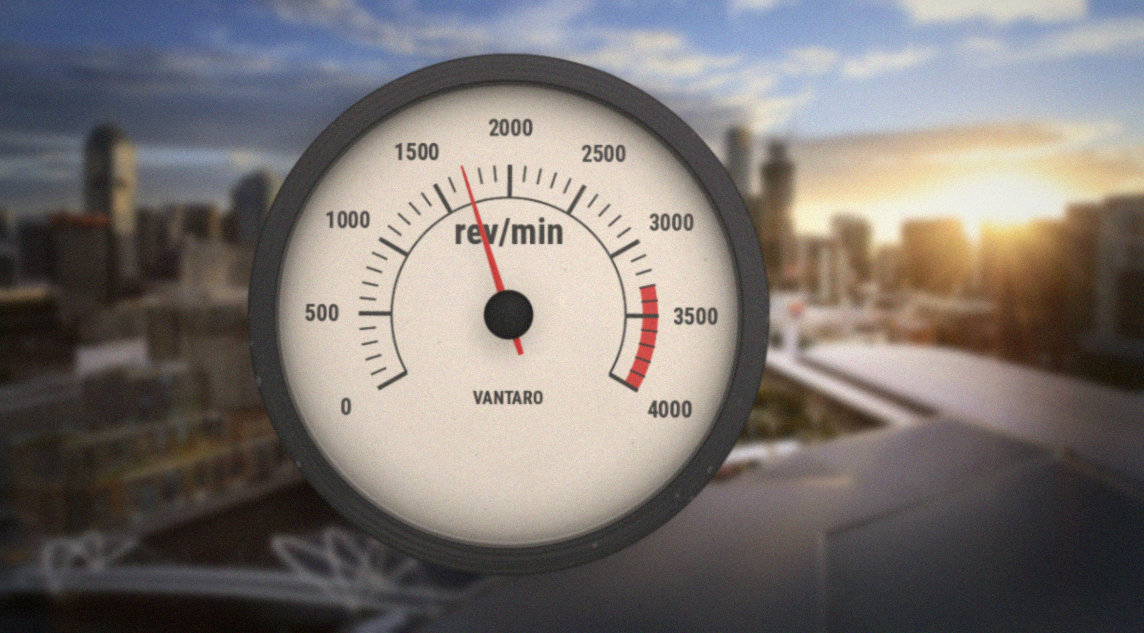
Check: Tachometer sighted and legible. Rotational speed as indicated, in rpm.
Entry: 1700 rpm
